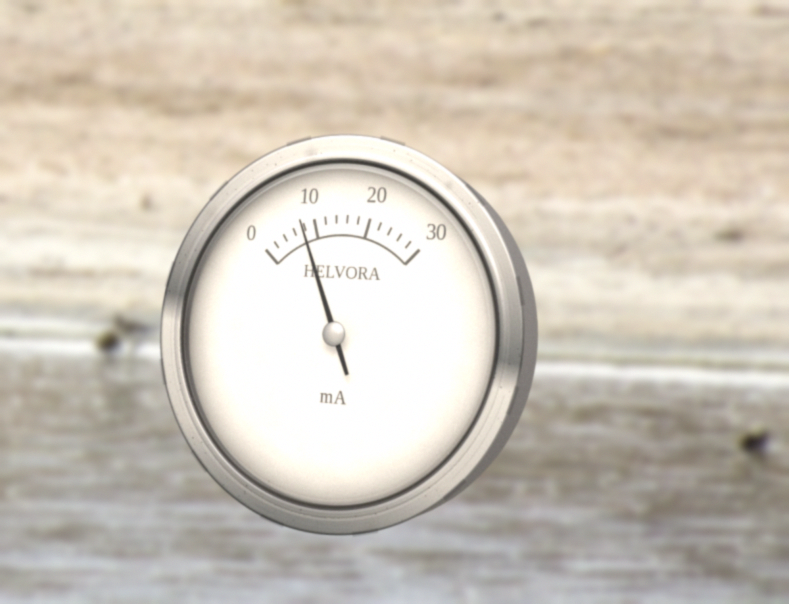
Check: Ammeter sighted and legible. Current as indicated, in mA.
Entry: 8 mA
